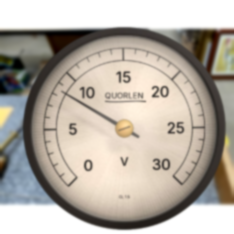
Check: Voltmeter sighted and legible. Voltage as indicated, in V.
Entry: 8.5 V
